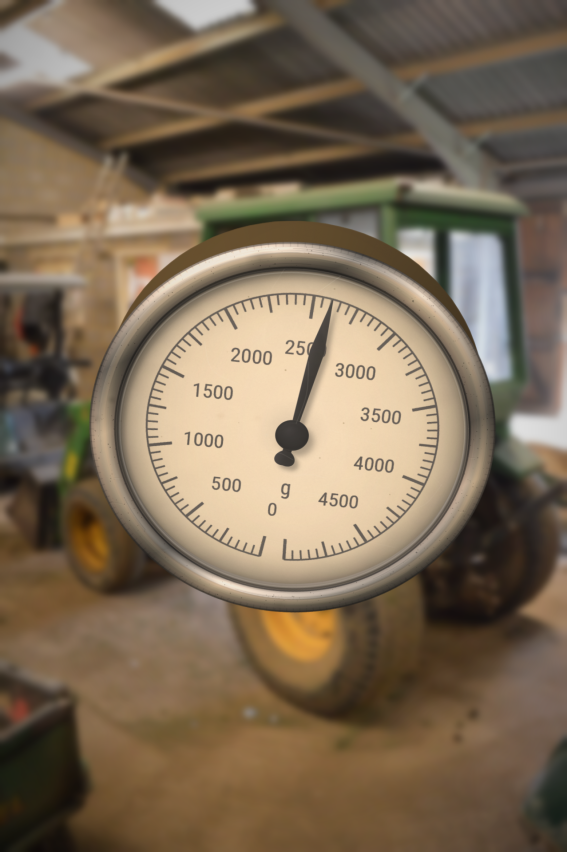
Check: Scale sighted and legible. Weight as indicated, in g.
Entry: 2600 g
